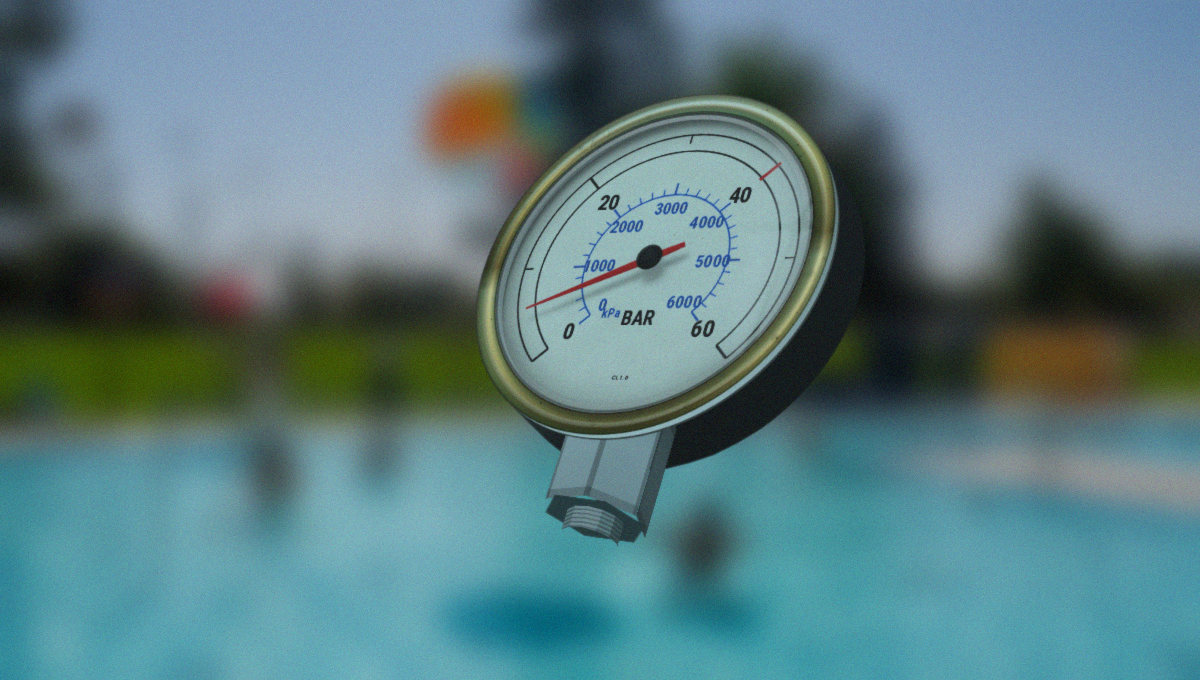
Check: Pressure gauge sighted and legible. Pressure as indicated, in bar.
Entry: 5 bar
